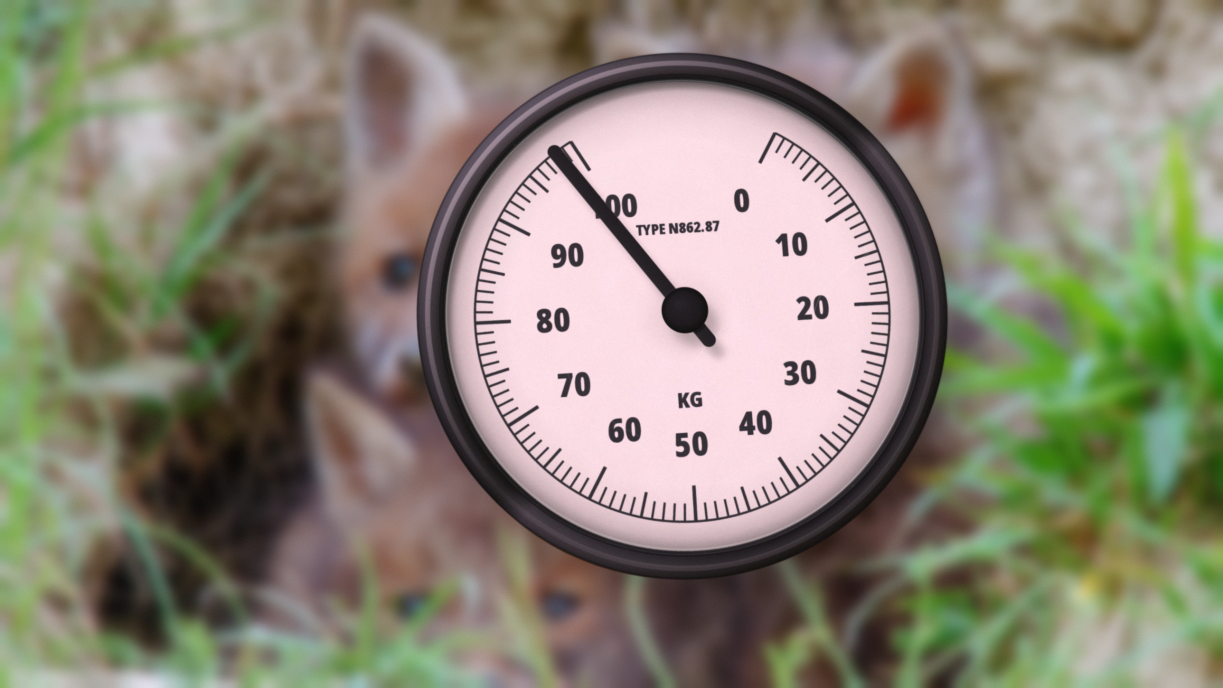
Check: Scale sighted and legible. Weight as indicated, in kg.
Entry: 98 kg
